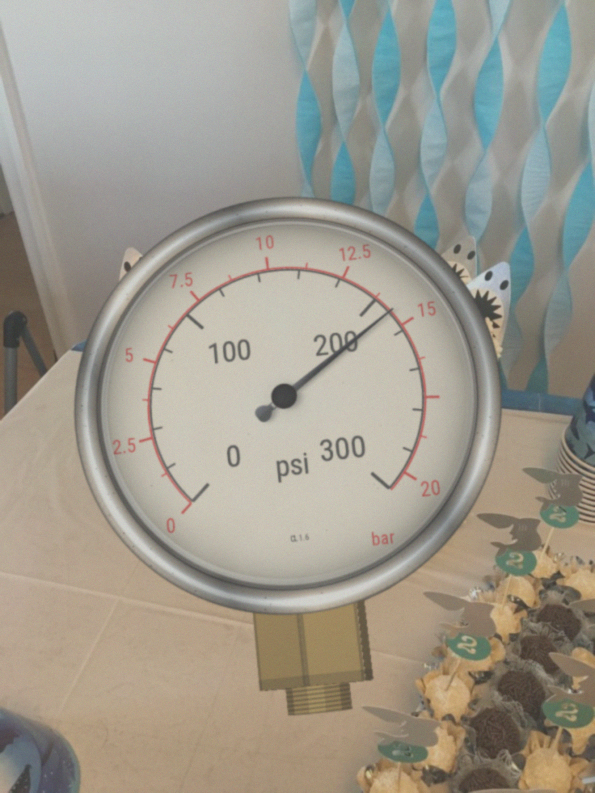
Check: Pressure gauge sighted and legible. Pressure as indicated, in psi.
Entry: 210 psi
